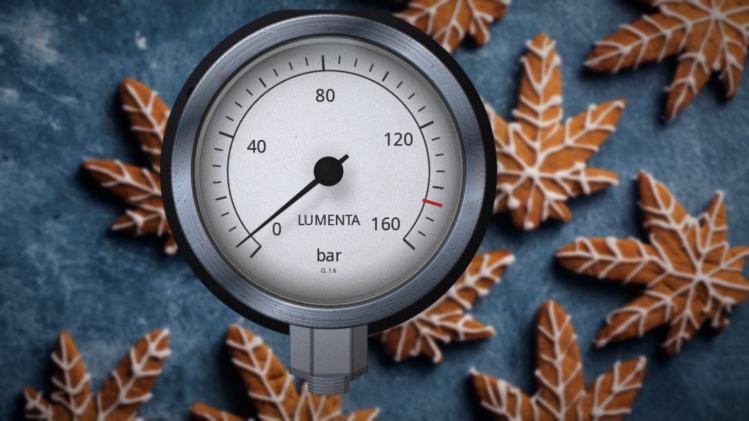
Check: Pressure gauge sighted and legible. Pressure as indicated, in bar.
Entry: 5 bar
